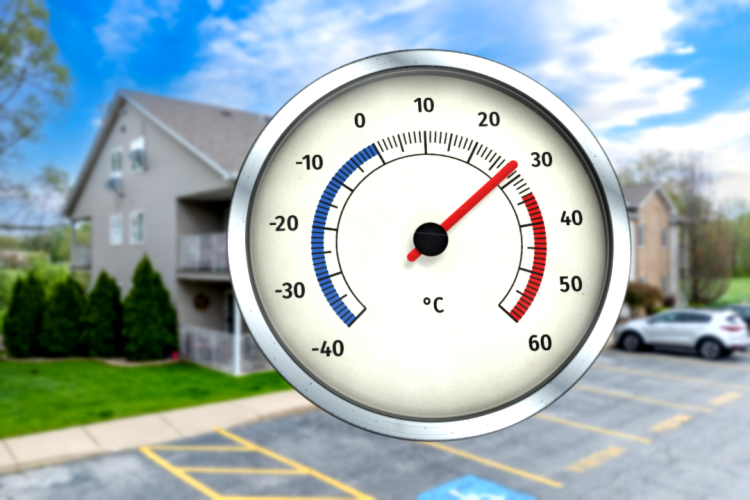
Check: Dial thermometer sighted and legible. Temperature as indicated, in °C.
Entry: 28 °C
